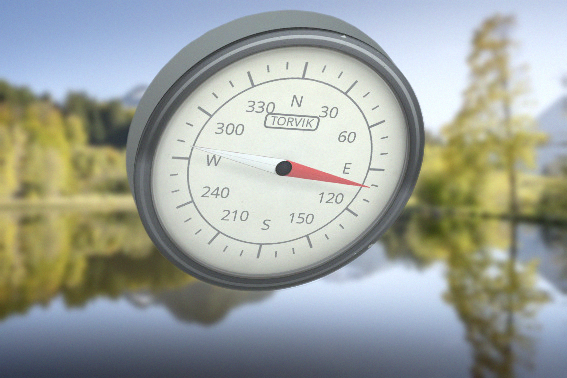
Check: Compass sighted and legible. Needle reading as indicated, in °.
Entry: 100 °
